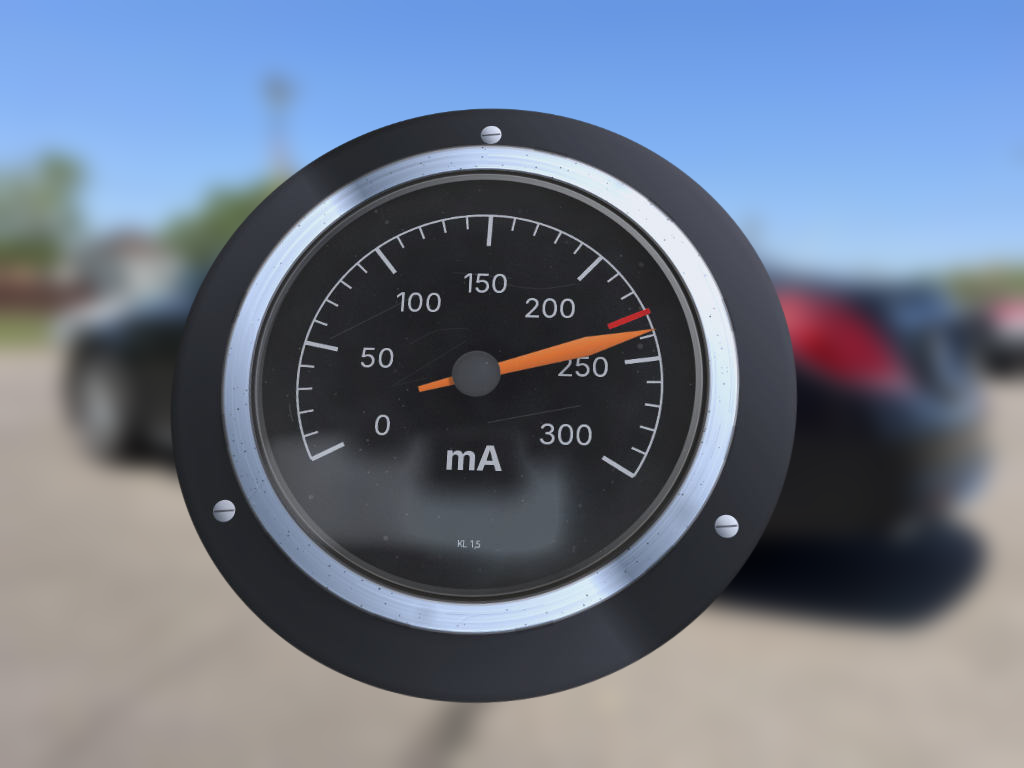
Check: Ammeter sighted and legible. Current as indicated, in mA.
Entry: 240 mA
